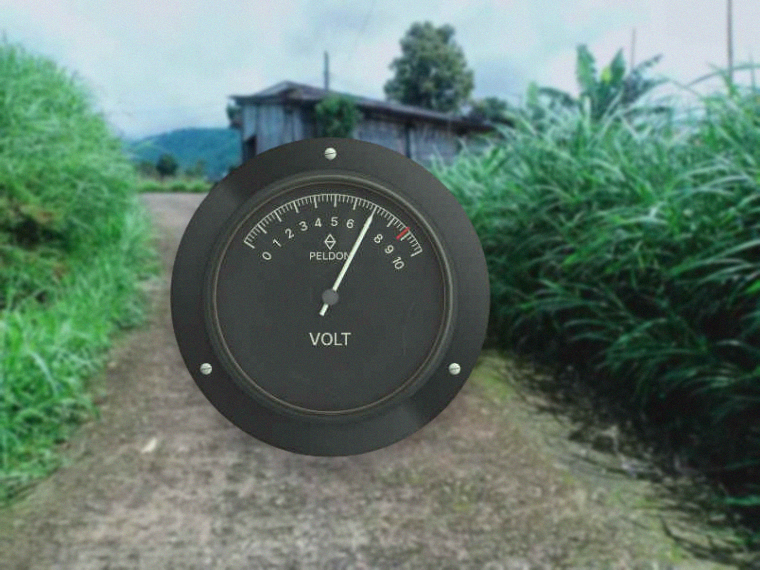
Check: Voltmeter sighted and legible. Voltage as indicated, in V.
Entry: 7 V
